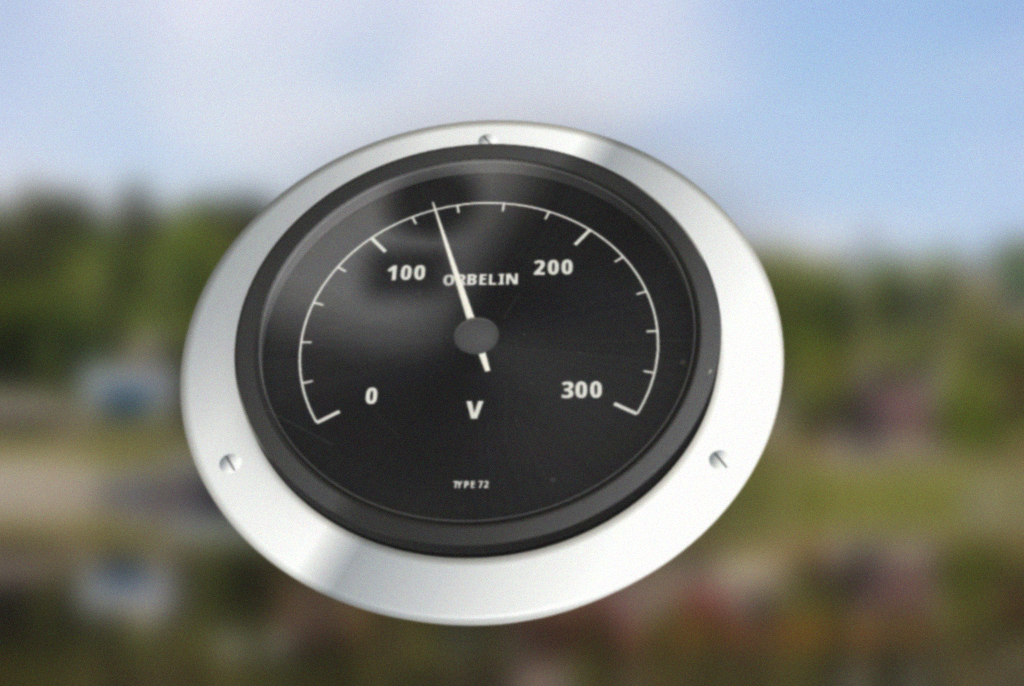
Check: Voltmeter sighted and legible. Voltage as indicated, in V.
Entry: 130 V
